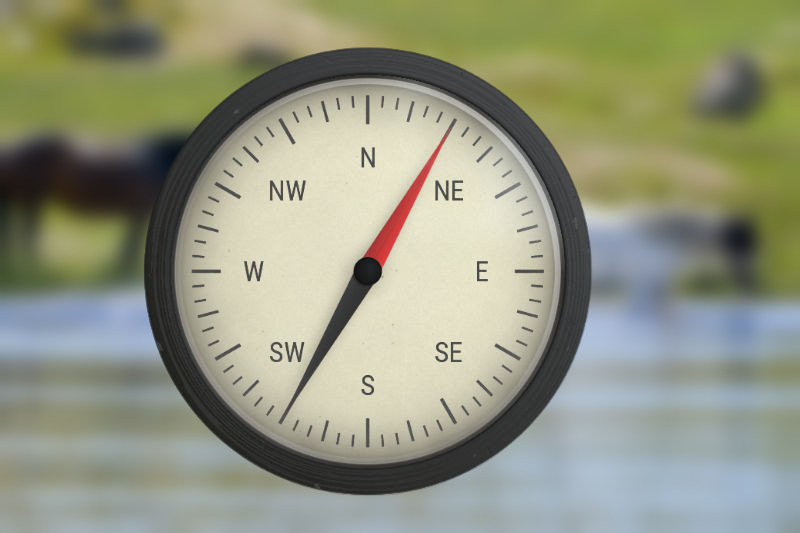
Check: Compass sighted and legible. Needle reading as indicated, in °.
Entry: 30 °
